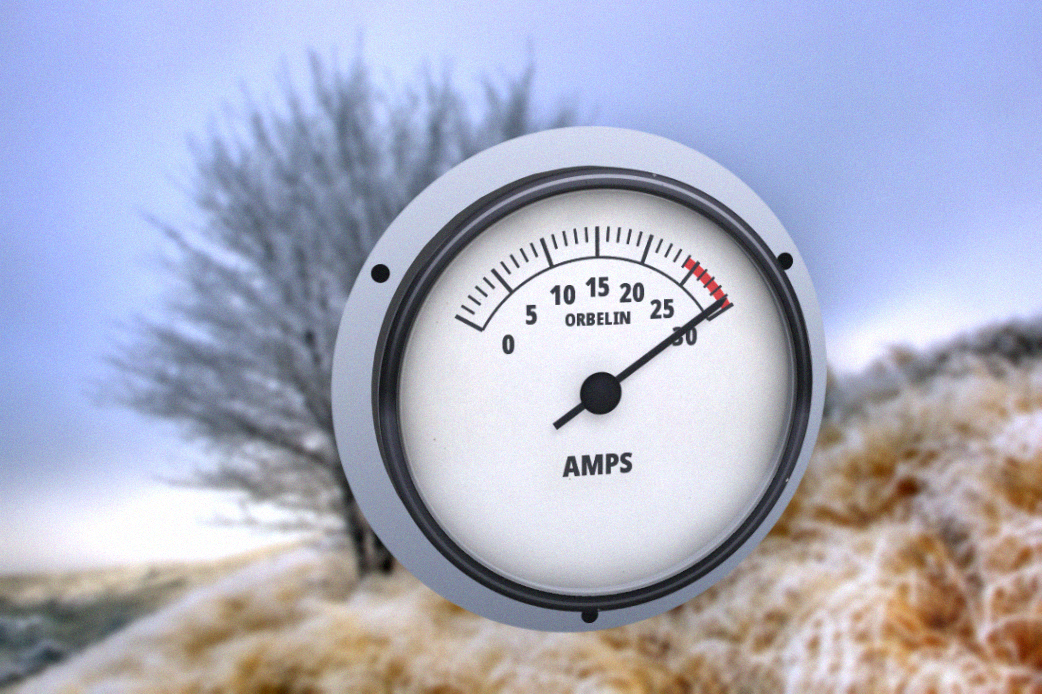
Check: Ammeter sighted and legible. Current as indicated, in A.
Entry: 29 A
